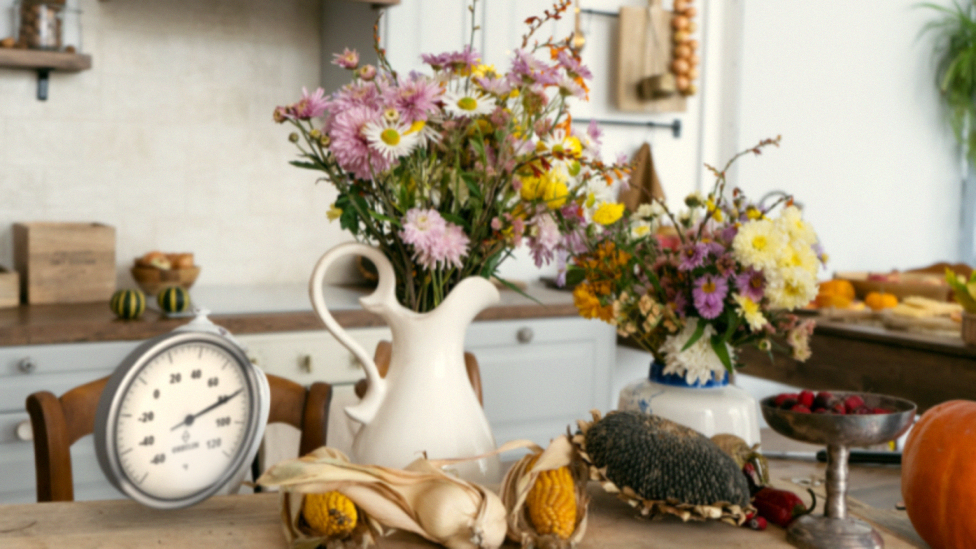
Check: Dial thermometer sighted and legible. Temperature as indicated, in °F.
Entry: 80 °F
